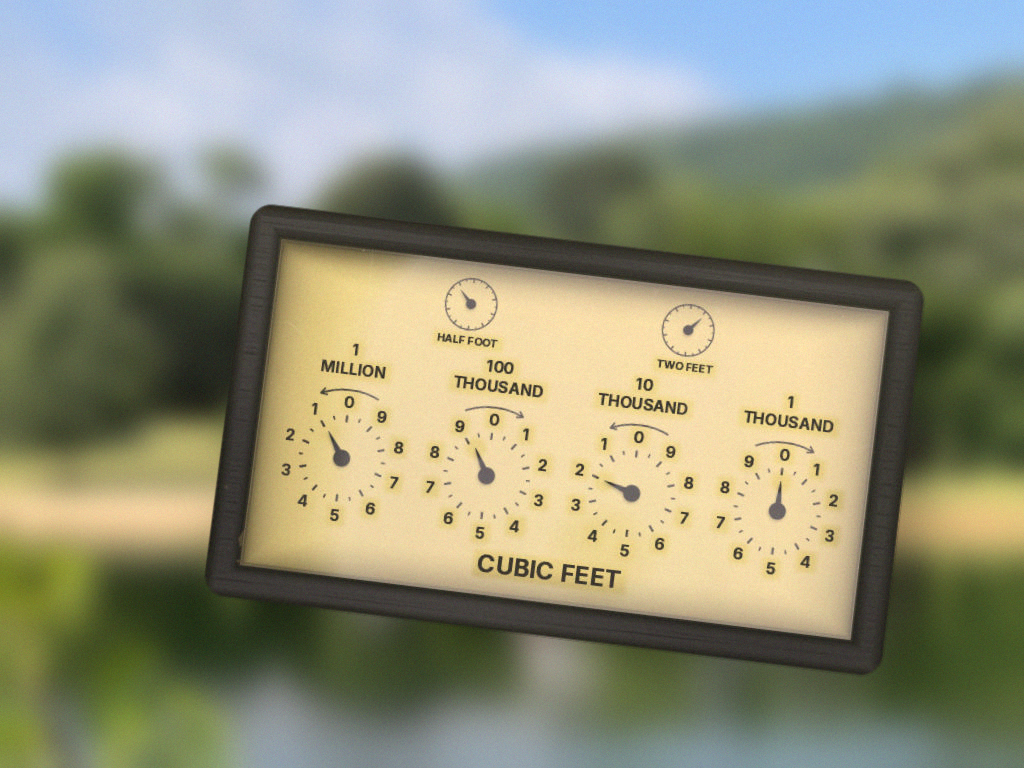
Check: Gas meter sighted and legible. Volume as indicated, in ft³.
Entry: 92000 ft³
